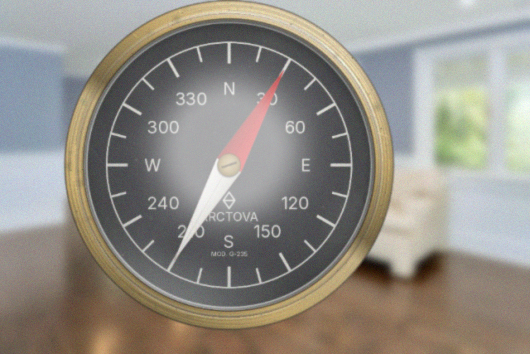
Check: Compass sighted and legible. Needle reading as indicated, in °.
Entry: 30 °
